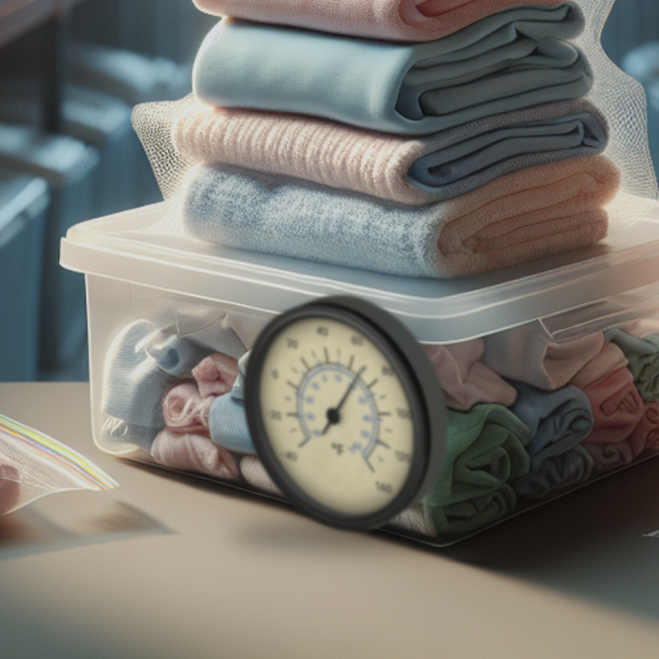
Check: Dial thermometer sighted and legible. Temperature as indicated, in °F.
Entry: 70 °F
